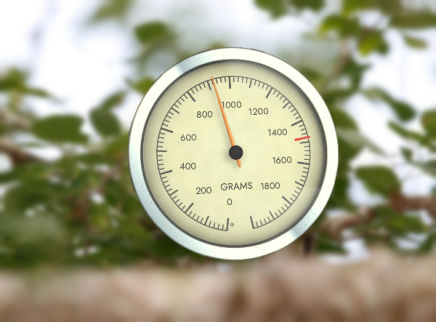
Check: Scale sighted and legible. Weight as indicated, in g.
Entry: 920 g
